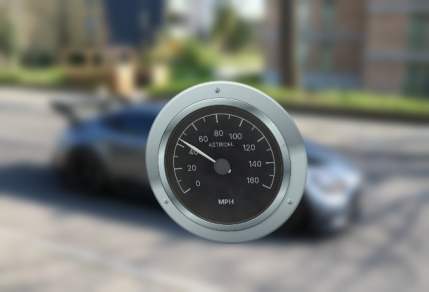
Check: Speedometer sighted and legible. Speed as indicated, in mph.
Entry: 45 mph
